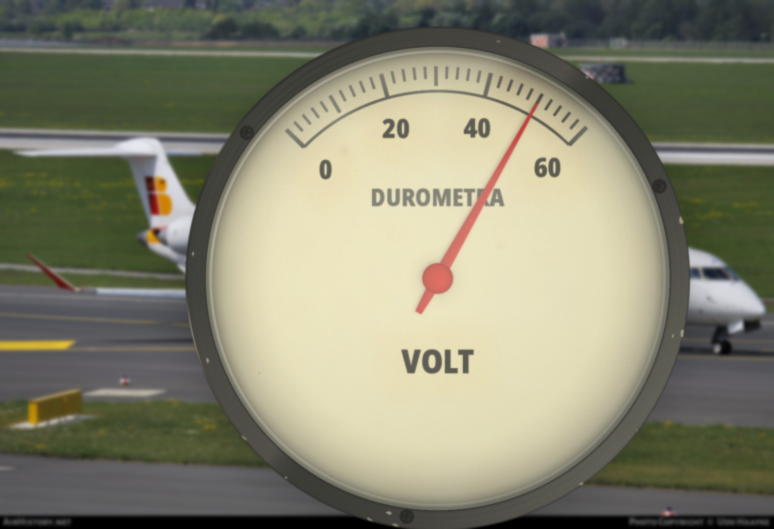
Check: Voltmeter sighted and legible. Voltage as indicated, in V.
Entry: 50 V
